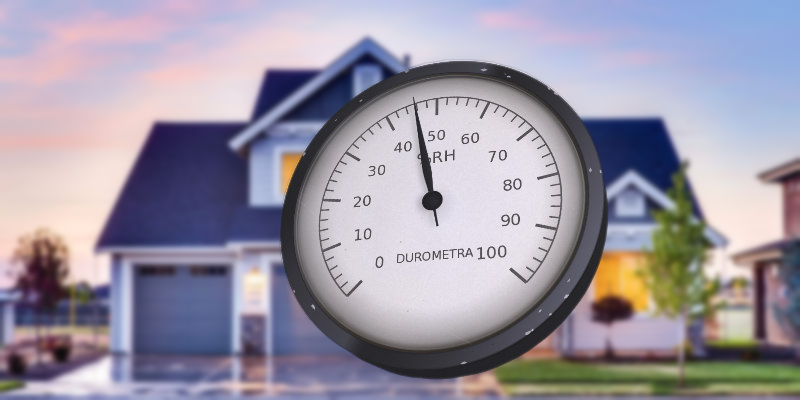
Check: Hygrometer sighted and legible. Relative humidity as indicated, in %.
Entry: 46 %
